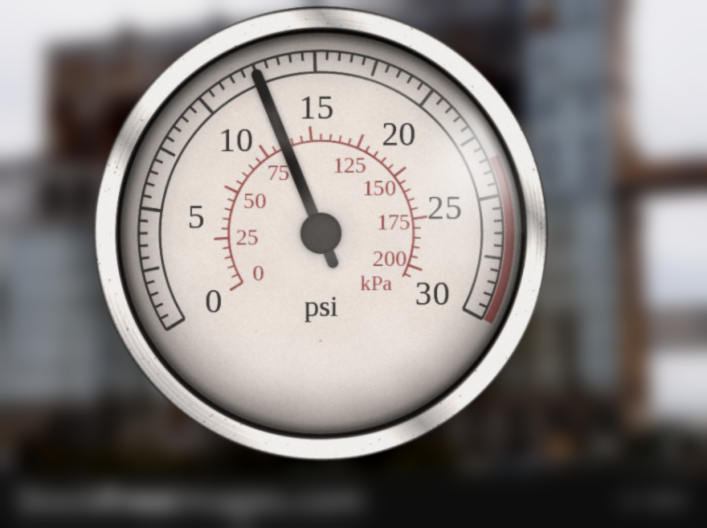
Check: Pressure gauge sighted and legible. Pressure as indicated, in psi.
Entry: 12.5 psi
